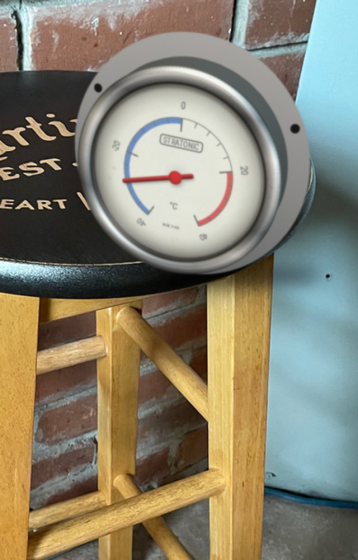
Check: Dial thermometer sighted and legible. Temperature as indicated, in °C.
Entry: -28 °C
